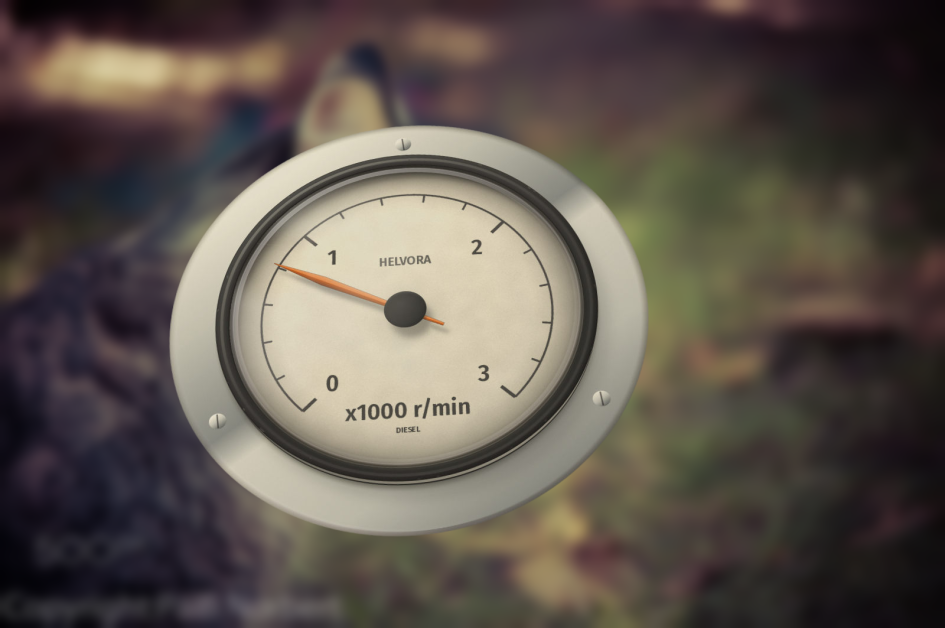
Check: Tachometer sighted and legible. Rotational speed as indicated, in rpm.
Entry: 800 rpm
